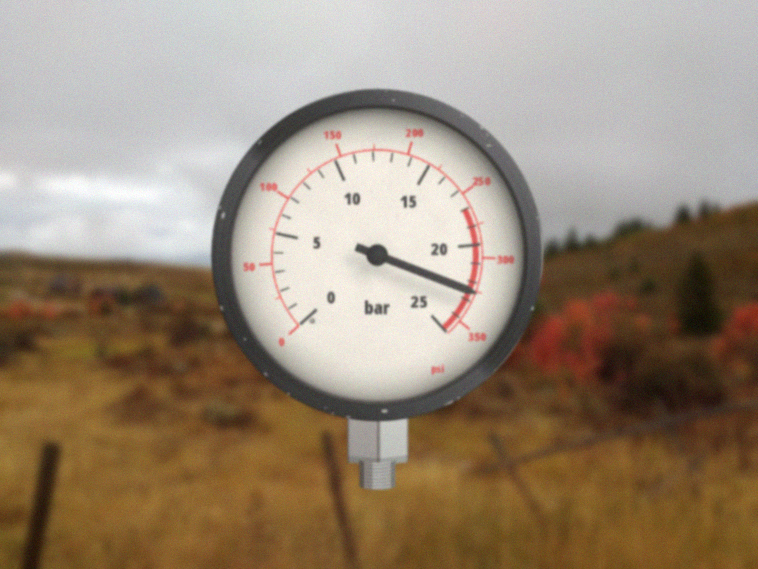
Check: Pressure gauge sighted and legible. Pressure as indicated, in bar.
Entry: 22.5 bar
